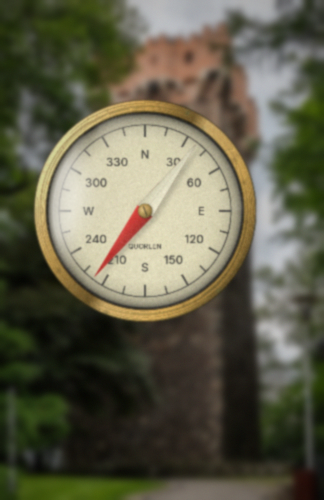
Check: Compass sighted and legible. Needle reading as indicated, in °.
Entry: 217.5 °
